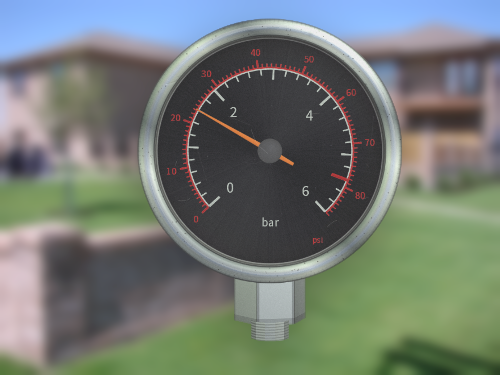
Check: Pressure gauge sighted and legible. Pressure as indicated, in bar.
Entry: 1.6 bar
